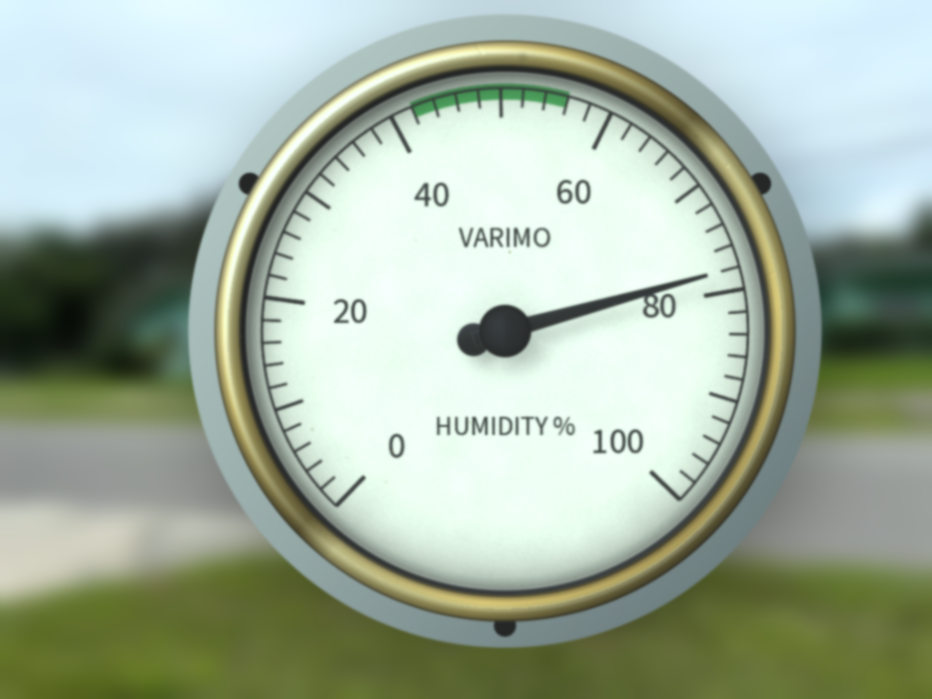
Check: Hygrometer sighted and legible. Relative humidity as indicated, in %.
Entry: 78 %
